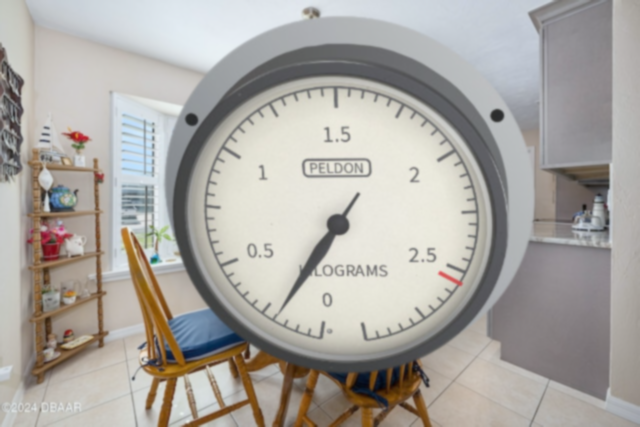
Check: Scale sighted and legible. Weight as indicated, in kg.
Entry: 0.2 kg
